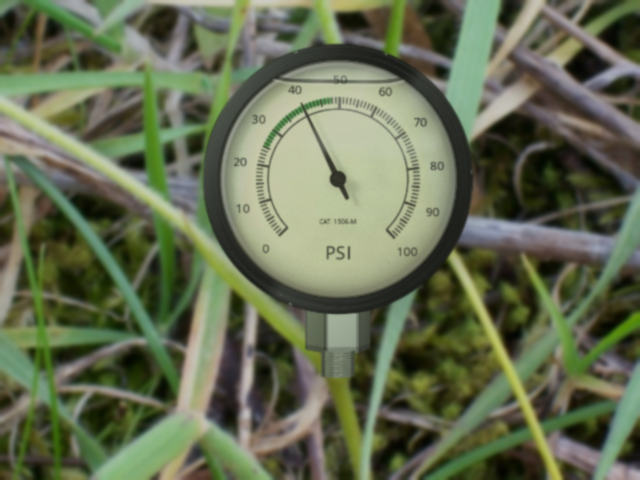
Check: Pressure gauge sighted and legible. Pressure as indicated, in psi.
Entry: 40 psi
